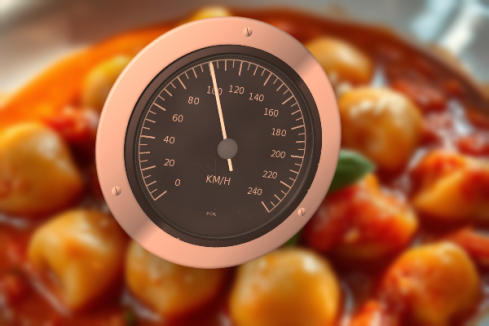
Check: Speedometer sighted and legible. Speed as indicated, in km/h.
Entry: 100 km/h
